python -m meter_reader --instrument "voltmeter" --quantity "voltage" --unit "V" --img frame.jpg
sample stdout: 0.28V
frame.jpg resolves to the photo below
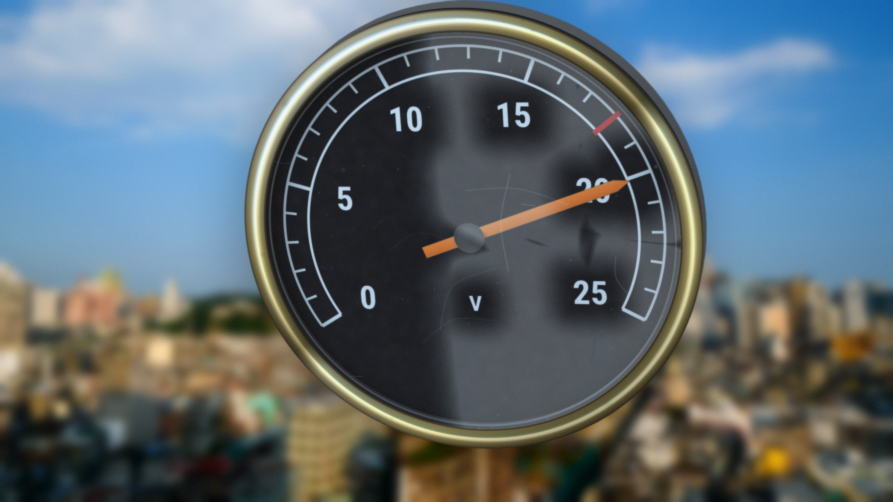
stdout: 20V
